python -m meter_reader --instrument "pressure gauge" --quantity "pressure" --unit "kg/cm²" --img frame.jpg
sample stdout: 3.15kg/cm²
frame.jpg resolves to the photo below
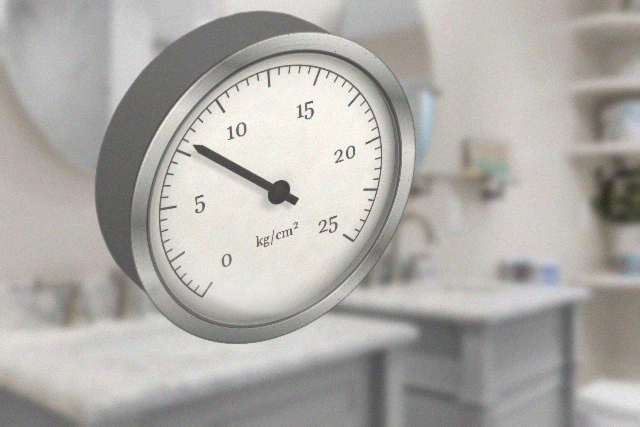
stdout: 8kg/cm²
